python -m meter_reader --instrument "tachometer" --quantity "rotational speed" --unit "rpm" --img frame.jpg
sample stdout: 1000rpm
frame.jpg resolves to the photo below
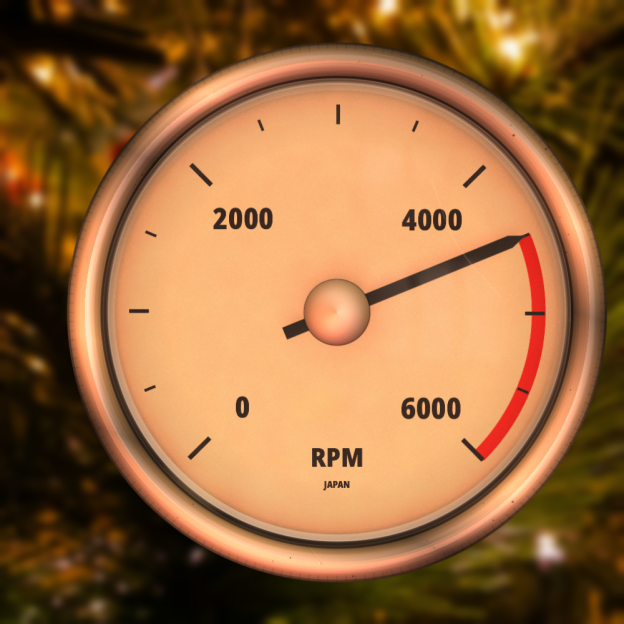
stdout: 4500rpm
